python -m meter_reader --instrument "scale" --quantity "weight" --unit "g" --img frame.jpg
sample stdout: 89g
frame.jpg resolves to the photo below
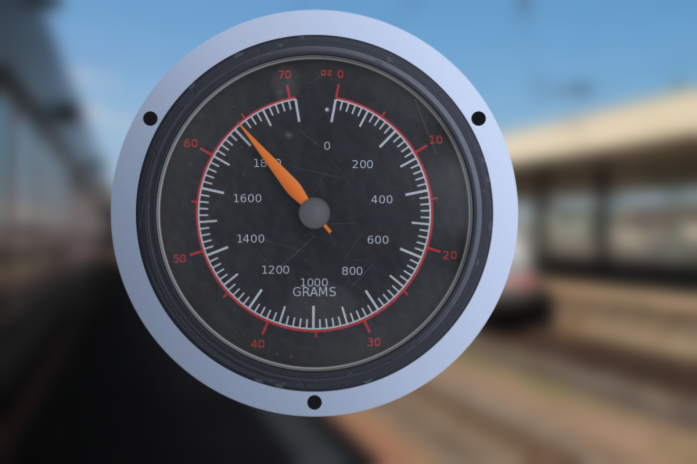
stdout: 1820g
